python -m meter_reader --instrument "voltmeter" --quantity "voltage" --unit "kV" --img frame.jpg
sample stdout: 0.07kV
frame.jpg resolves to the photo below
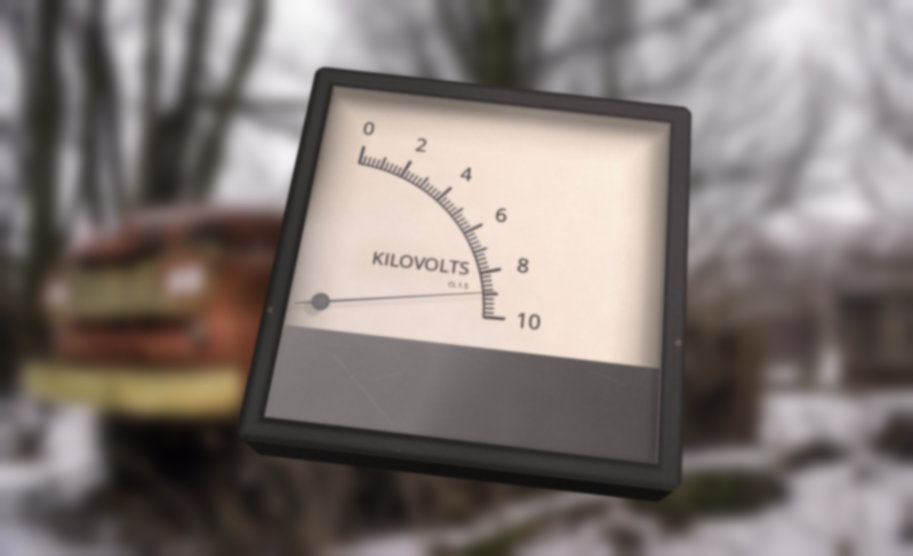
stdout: 9kV
